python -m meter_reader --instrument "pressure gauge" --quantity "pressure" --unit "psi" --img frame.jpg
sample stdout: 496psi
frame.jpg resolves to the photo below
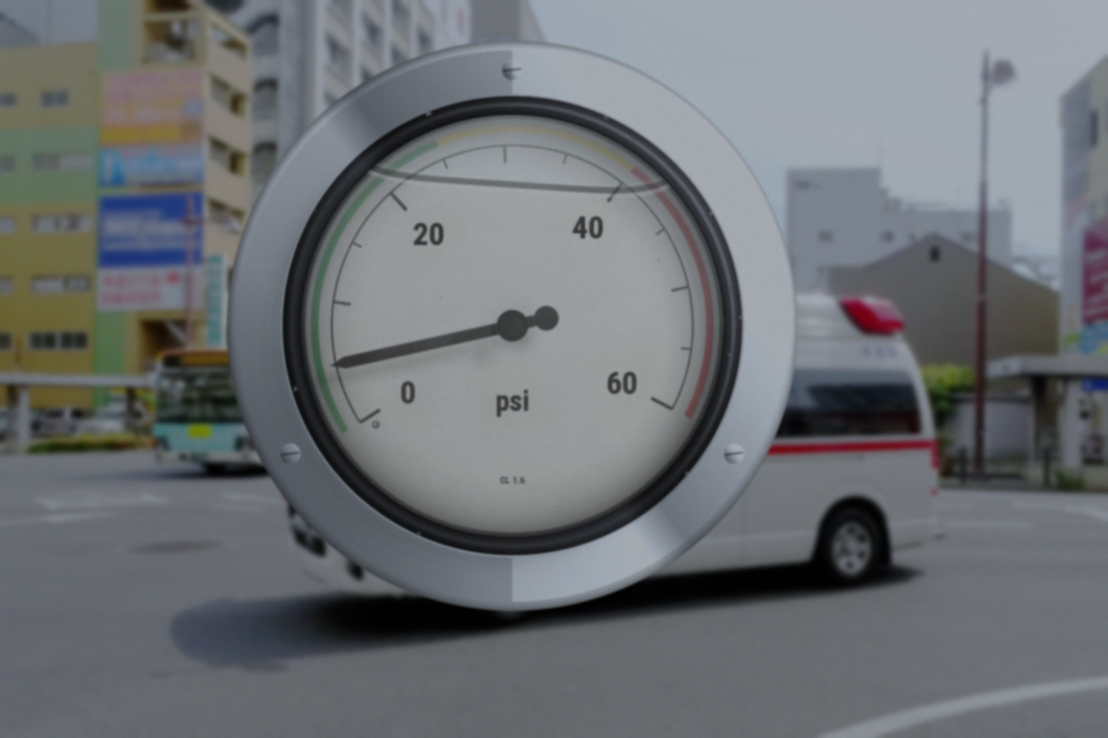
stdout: 5psi
